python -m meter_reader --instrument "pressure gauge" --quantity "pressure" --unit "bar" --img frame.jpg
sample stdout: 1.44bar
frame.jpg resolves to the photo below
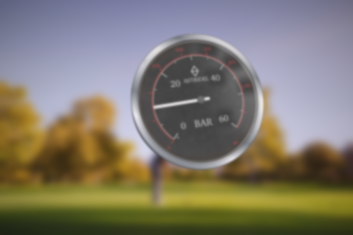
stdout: 10bar
